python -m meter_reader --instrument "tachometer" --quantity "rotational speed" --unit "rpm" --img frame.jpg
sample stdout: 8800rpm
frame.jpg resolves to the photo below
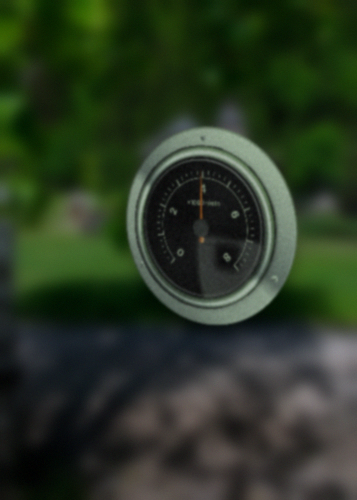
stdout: 4000rpm
